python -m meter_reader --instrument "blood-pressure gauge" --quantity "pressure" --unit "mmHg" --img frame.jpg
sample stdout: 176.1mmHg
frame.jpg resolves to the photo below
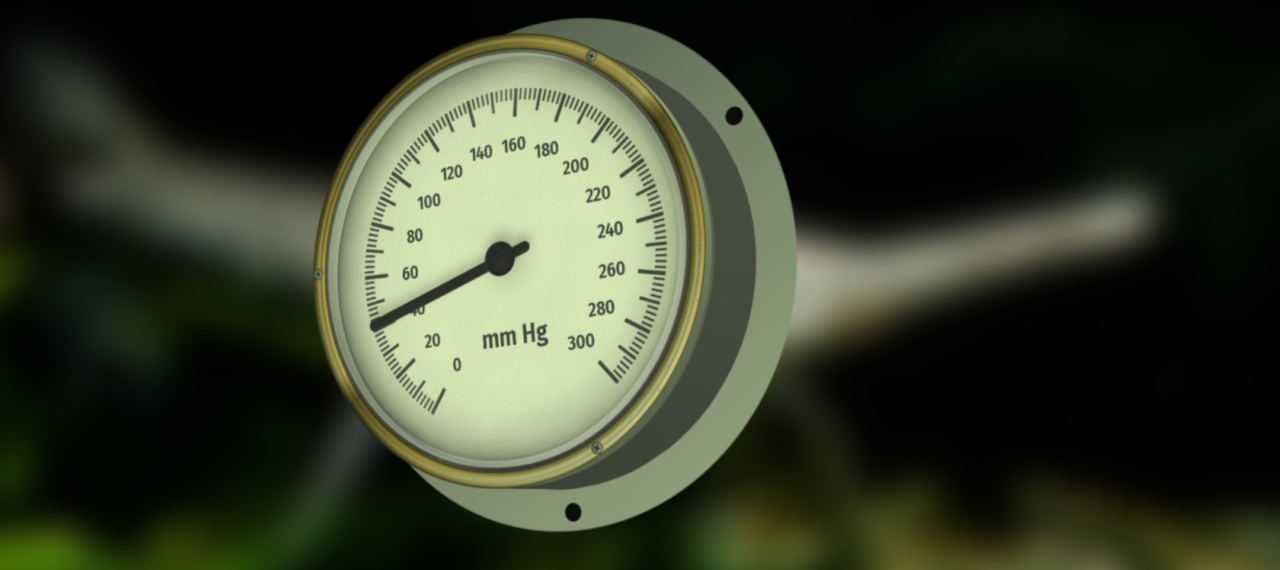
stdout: 40mmHg
